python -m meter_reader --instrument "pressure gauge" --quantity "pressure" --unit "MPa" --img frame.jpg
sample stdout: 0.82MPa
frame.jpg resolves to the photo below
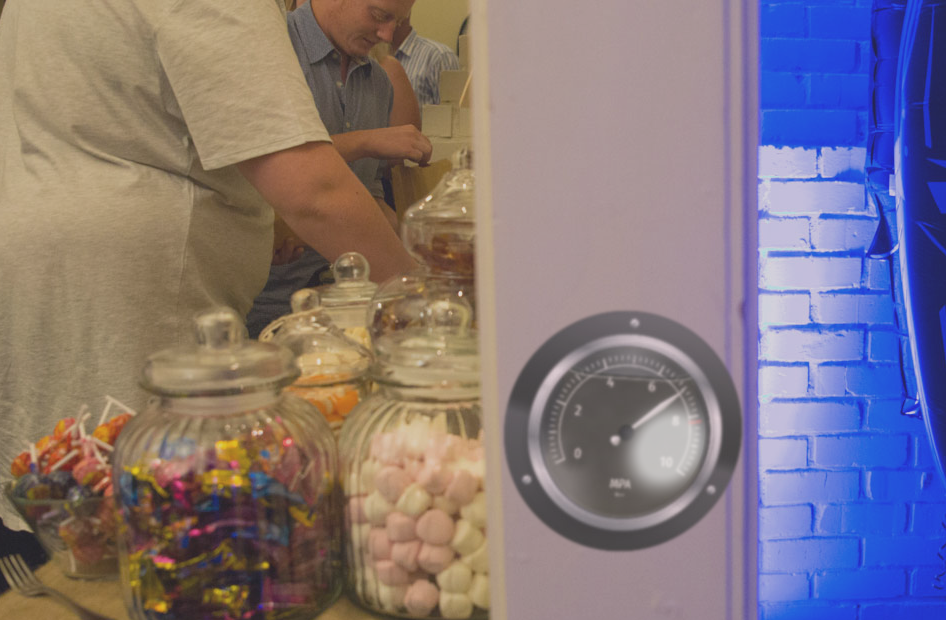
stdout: 7MPa
